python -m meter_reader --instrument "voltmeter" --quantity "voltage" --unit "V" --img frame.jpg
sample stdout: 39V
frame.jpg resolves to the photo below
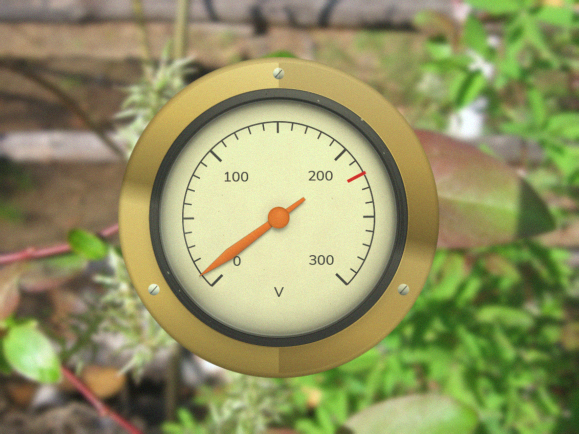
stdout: 10V
